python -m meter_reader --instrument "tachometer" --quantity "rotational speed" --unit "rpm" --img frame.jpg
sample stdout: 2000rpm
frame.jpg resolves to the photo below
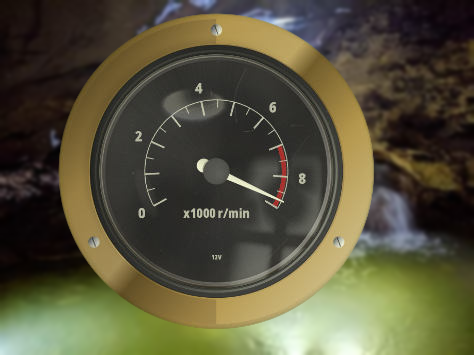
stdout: 8750rpm
